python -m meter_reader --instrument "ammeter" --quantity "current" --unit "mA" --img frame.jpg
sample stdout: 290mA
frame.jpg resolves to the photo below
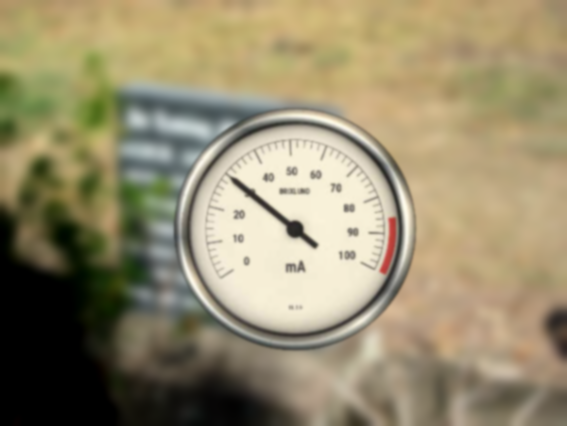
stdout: 30mA
